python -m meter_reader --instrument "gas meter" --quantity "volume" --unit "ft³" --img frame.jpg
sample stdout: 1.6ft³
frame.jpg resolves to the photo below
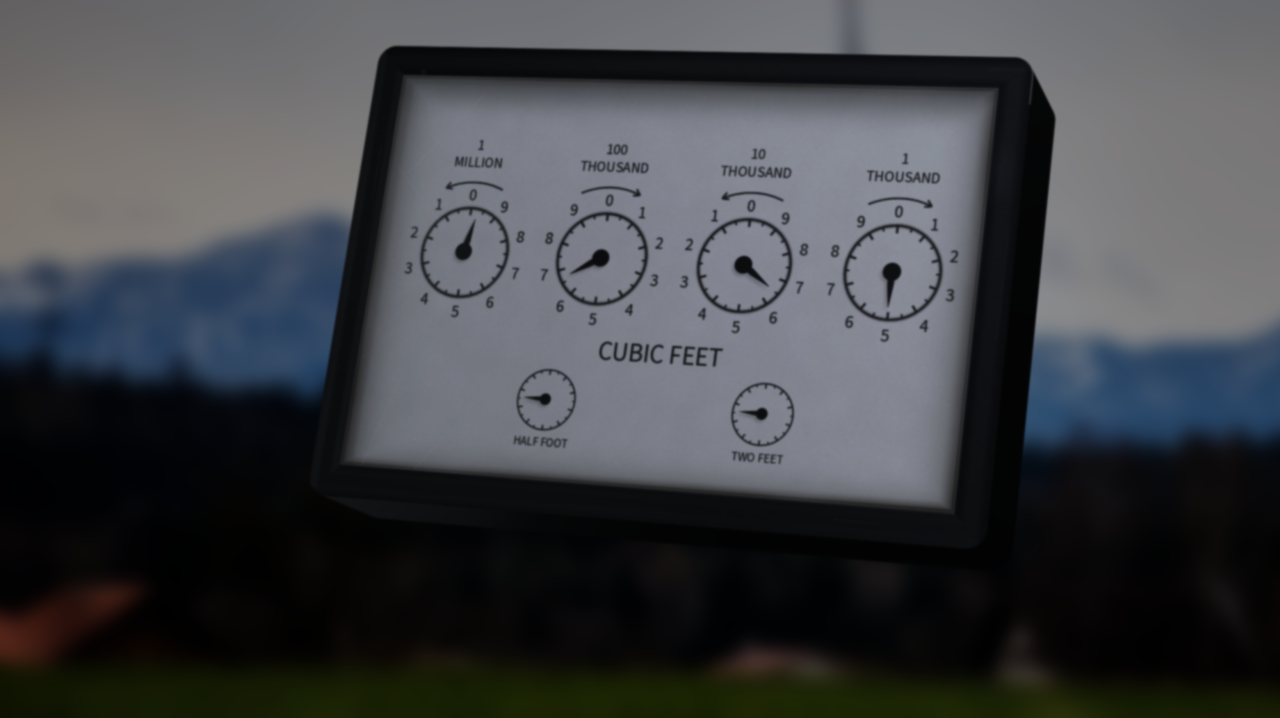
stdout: 966500ft³
